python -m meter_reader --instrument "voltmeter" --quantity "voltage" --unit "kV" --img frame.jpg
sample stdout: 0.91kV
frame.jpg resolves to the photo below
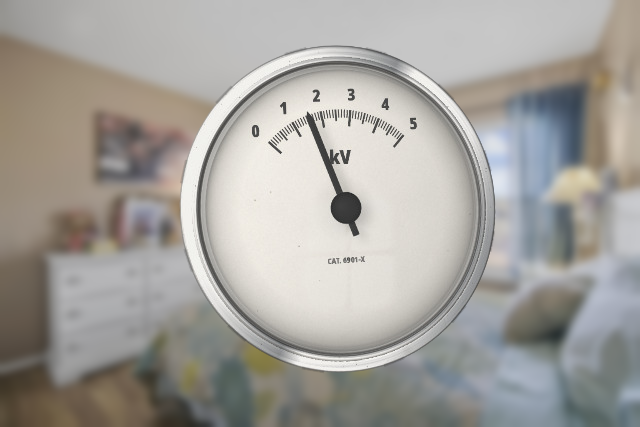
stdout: 1.5kV
